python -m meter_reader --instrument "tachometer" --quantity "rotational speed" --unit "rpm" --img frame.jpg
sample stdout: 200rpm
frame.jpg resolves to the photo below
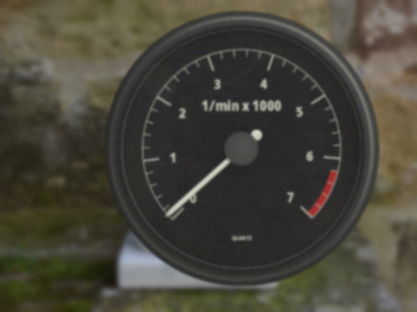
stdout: 100rpm
